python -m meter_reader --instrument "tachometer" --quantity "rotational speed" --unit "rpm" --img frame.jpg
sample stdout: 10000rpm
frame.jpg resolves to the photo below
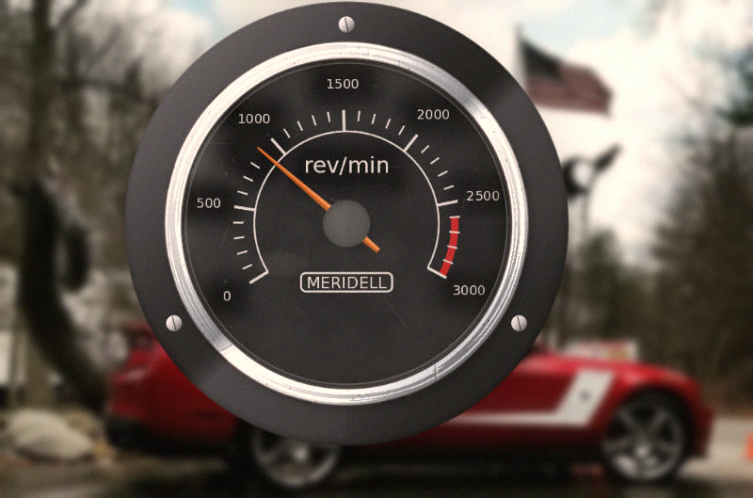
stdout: 900rpm
